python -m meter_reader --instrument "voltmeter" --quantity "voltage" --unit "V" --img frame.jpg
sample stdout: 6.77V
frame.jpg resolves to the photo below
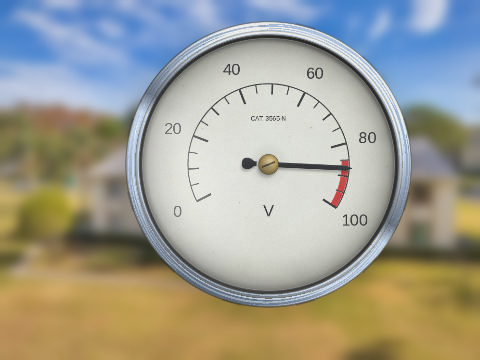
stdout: 87.5V
